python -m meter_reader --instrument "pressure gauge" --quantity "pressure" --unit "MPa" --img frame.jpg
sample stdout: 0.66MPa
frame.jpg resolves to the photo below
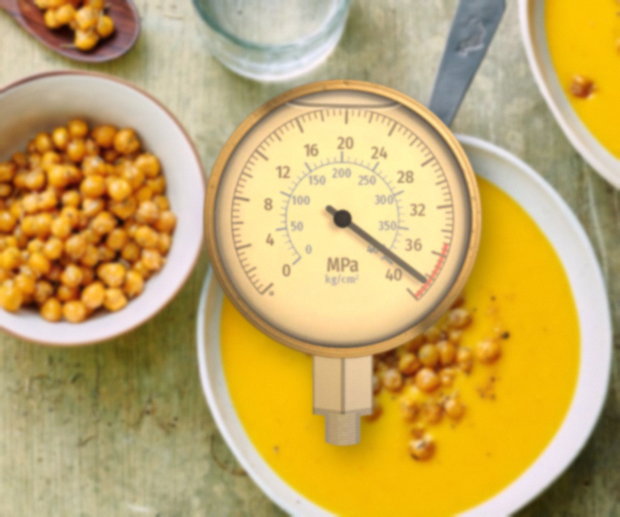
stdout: 38.5MPa
